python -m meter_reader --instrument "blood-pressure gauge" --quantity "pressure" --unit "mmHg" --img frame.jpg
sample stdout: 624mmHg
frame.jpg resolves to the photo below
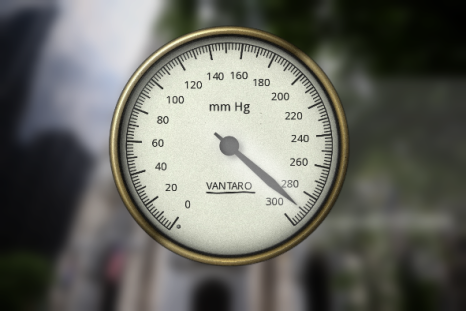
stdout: 290mmHg
